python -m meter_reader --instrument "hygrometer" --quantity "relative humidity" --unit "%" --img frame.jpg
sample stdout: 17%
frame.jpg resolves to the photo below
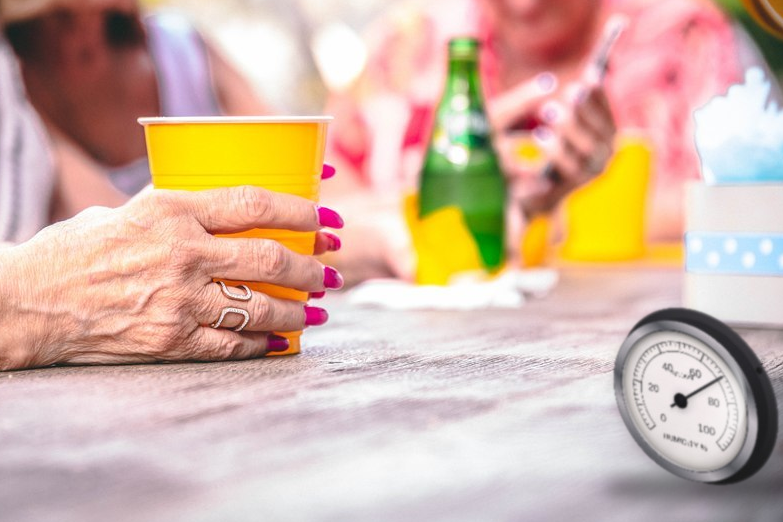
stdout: 70%
